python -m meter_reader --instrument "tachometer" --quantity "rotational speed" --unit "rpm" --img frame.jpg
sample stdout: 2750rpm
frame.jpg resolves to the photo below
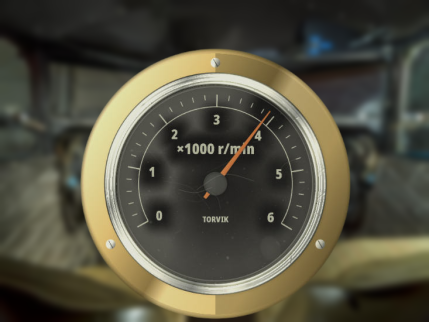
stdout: 3900rpm
